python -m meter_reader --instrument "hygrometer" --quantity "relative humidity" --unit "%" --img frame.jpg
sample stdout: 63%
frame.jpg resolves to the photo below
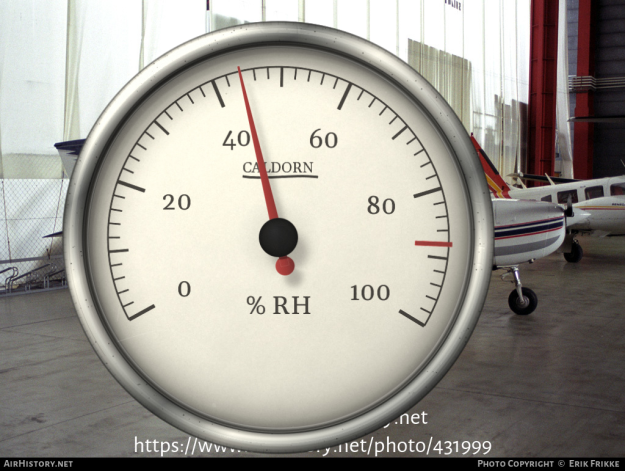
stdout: 44%
